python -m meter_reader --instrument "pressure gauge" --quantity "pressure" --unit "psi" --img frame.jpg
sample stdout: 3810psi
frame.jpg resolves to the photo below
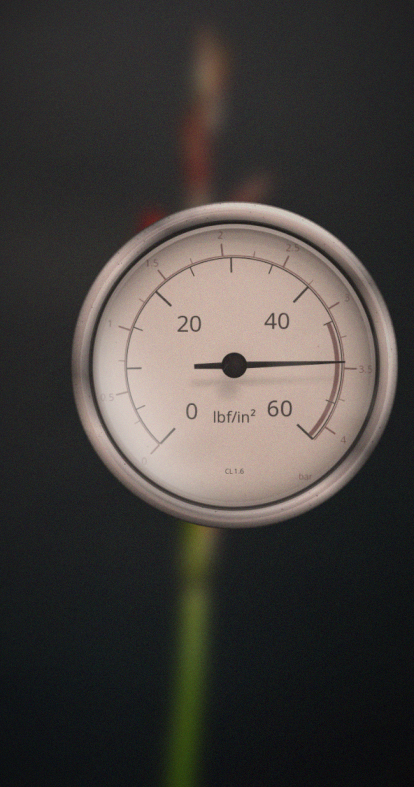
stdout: 50psi
